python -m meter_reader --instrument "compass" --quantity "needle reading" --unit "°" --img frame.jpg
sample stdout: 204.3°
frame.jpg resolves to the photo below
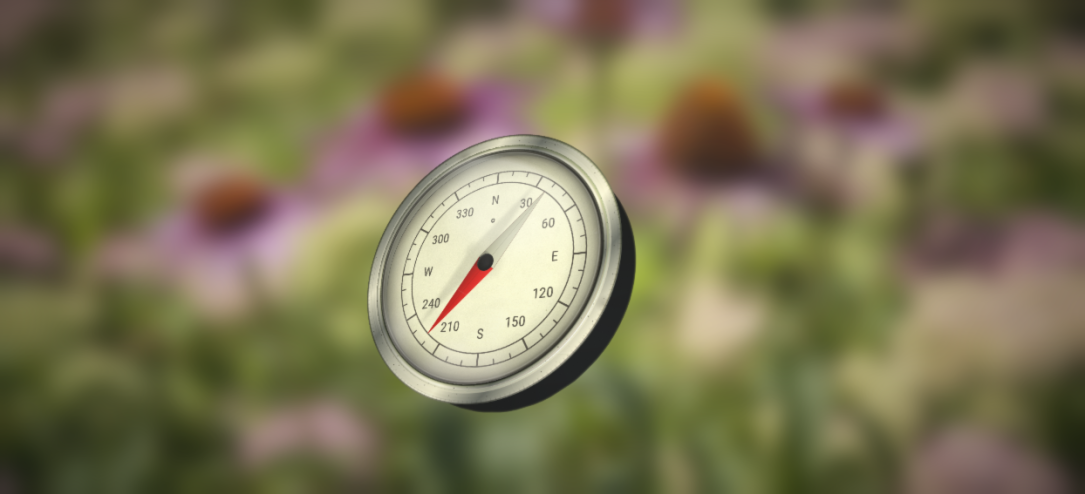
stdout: 220°
